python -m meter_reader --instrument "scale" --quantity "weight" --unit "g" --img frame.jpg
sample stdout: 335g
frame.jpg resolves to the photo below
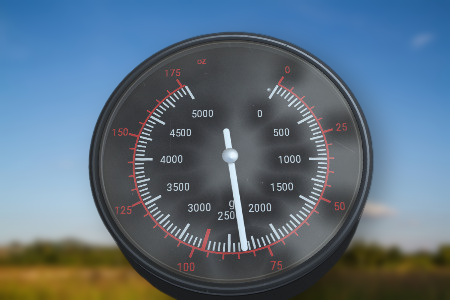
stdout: 2350g
